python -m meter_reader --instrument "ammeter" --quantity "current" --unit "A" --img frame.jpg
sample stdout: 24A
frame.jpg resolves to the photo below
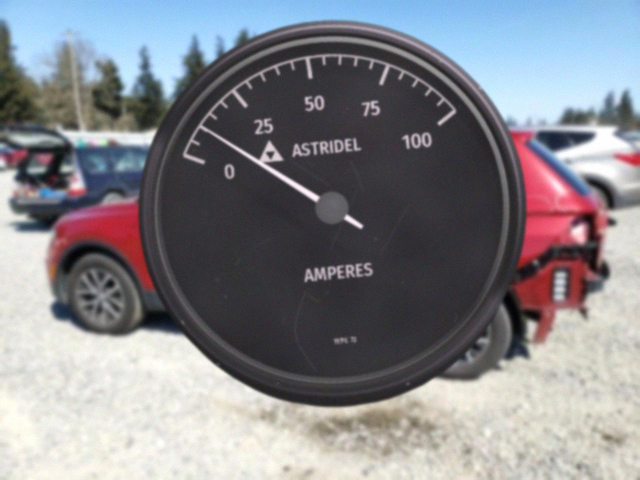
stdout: 10A
